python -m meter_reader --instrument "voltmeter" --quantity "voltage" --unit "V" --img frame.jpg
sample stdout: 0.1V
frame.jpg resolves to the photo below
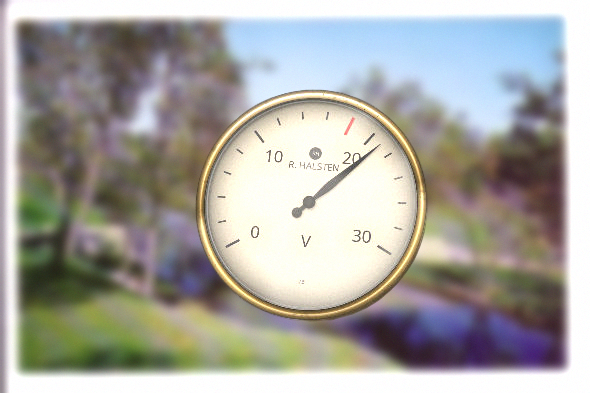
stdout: 21V
